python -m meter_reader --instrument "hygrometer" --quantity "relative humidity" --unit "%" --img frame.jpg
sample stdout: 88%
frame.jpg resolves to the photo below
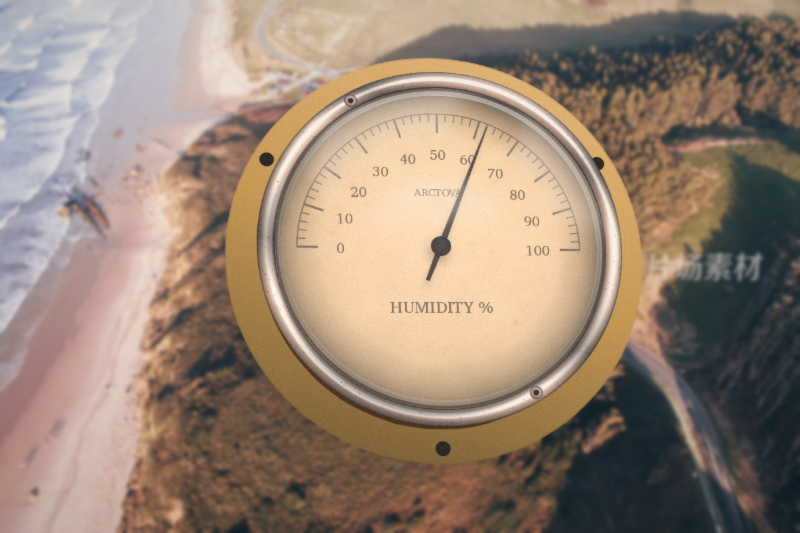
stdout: 62%
